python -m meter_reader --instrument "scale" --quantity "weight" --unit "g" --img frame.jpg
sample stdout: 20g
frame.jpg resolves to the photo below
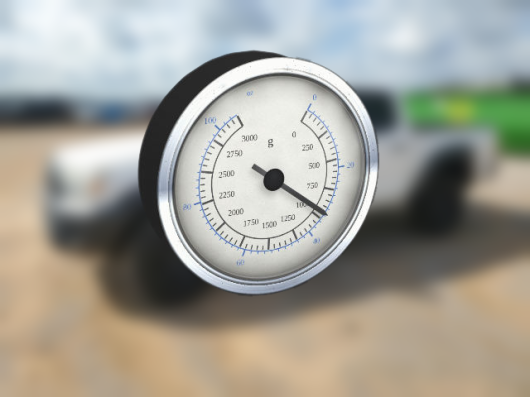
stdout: 950g
